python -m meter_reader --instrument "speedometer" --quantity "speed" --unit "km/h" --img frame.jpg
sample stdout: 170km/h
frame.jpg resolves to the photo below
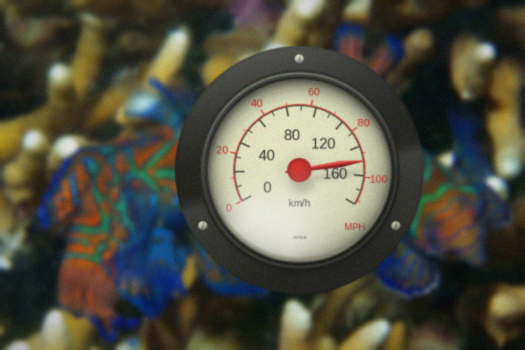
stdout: 150km/h
